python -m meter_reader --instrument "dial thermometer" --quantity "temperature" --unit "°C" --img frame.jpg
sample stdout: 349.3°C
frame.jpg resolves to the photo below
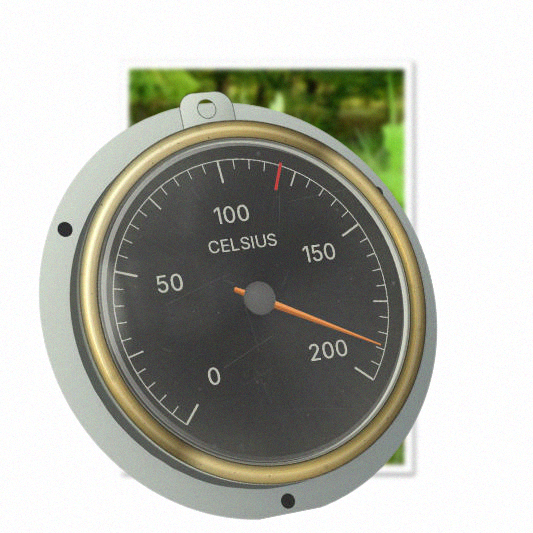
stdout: 190°C
